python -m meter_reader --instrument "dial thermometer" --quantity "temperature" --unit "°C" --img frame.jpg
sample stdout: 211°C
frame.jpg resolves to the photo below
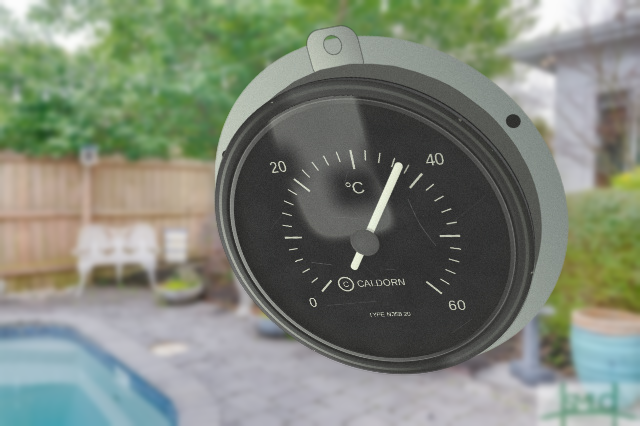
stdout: 37°C
